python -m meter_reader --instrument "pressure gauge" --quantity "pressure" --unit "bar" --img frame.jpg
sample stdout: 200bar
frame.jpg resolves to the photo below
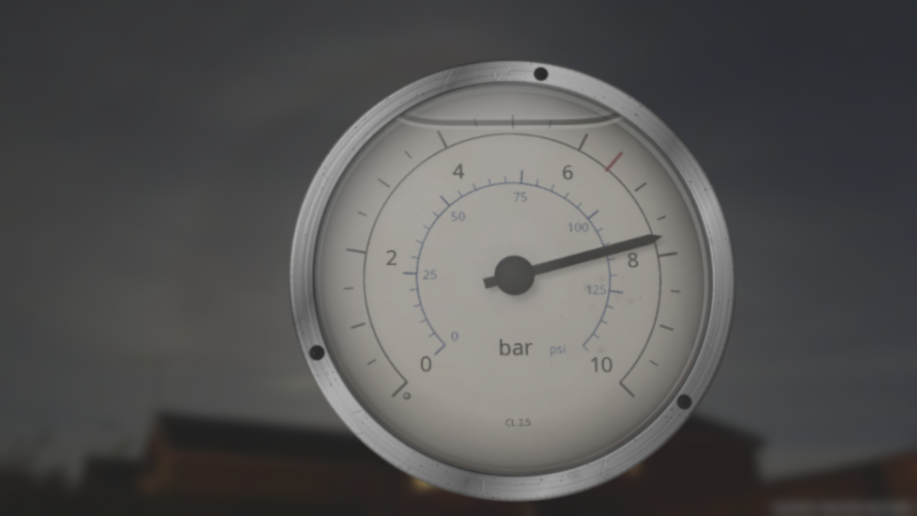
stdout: 7.75bar
